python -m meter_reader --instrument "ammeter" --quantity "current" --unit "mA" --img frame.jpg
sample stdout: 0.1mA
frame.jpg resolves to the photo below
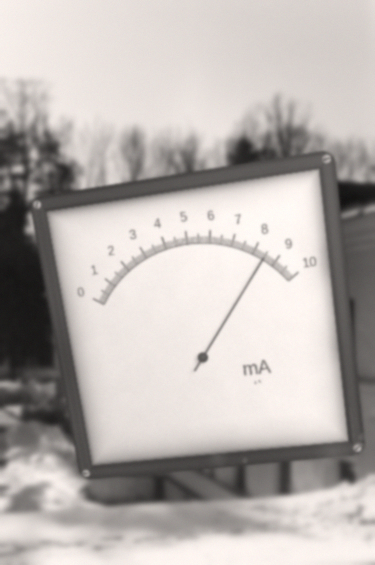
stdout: 8.5mA
